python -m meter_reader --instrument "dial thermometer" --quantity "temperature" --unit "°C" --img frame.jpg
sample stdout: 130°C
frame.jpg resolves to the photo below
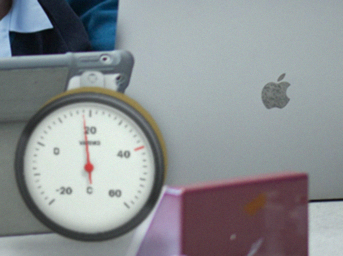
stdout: 18°C
